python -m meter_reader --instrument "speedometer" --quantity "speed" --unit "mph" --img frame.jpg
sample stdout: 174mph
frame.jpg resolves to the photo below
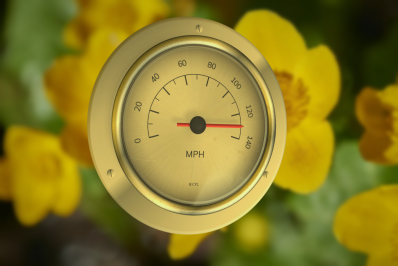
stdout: 130mph
